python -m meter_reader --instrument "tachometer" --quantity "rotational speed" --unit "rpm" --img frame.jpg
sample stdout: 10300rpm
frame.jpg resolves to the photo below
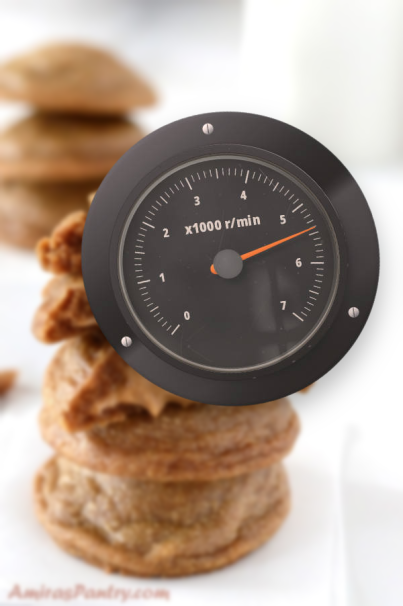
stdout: 5400rpm
